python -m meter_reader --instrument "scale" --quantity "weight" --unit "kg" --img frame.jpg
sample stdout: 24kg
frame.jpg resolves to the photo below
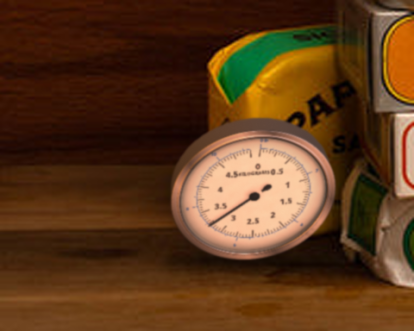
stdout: 3.25kg
